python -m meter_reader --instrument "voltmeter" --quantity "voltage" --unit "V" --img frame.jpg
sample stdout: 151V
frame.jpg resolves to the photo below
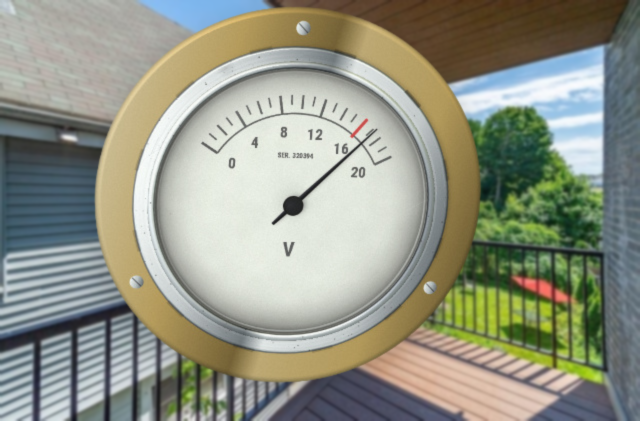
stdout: 17V
